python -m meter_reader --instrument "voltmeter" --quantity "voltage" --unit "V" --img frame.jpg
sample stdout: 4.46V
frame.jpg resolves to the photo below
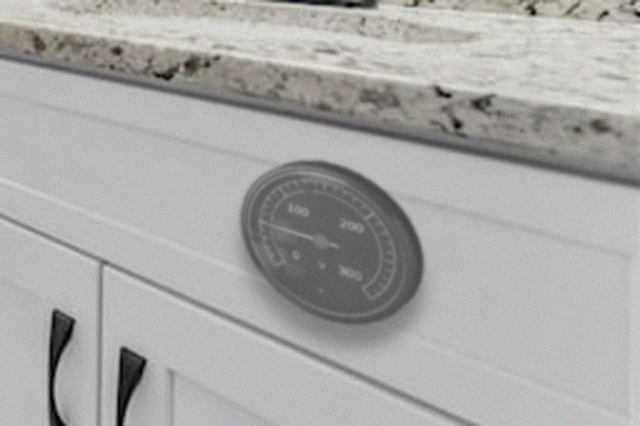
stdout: 50V
